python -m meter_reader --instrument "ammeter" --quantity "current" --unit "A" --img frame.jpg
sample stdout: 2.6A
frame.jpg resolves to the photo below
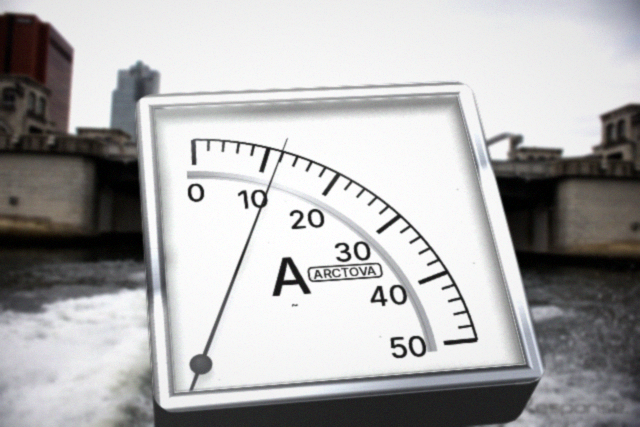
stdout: 12A
